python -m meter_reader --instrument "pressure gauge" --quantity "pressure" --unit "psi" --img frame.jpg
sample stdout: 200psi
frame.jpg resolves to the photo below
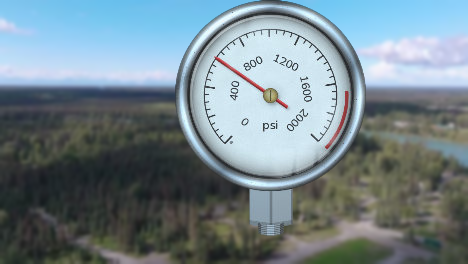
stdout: 600psi
